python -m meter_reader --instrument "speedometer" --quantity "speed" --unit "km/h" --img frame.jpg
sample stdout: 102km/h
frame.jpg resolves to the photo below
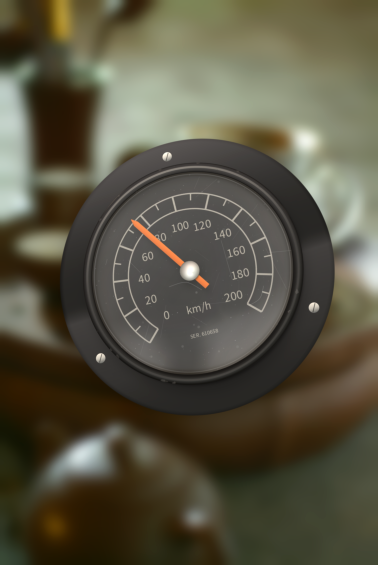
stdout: 75km/h
